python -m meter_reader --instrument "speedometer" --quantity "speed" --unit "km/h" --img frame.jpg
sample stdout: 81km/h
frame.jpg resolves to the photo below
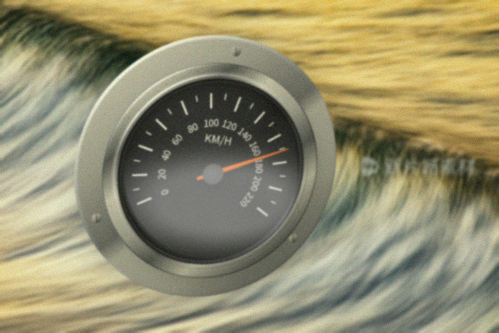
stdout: 170km/h
